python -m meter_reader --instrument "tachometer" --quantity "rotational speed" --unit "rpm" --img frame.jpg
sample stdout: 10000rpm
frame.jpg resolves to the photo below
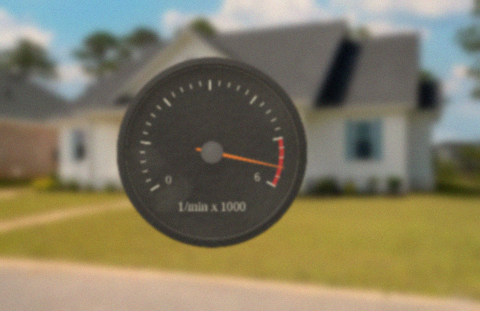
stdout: 5600rpm
